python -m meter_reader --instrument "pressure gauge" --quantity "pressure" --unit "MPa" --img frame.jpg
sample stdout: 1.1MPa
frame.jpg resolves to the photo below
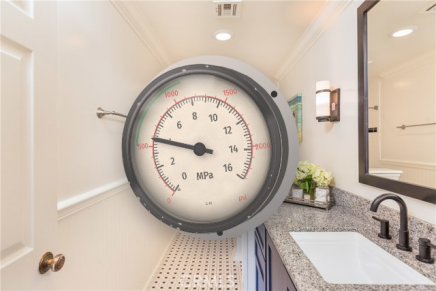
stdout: 4MPa
